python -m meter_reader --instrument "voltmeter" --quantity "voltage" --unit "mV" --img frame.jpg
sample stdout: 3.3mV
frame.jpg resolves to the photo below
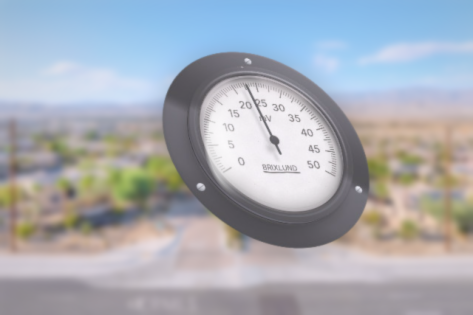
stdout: 22.5mV
